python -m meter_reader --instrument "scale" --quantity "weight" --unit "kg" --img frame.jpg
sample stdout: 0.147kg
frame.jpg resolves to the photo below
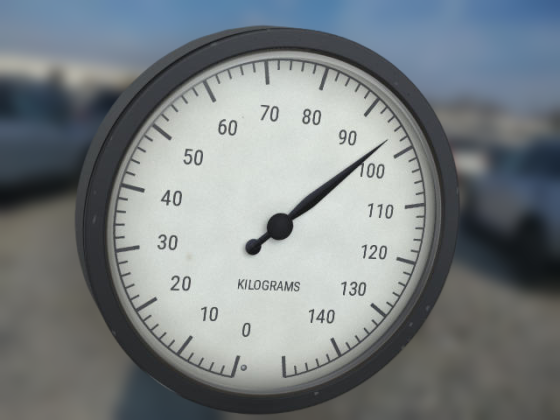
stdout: 96kg
